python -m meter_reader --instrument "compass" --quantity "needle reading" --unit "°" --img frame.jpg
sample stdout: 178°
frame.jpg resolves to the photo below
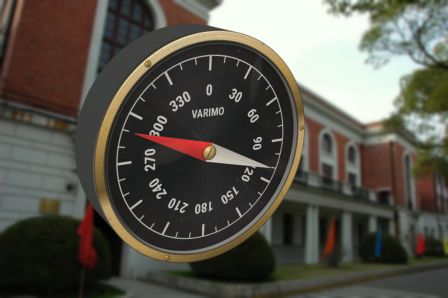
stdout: 290°
